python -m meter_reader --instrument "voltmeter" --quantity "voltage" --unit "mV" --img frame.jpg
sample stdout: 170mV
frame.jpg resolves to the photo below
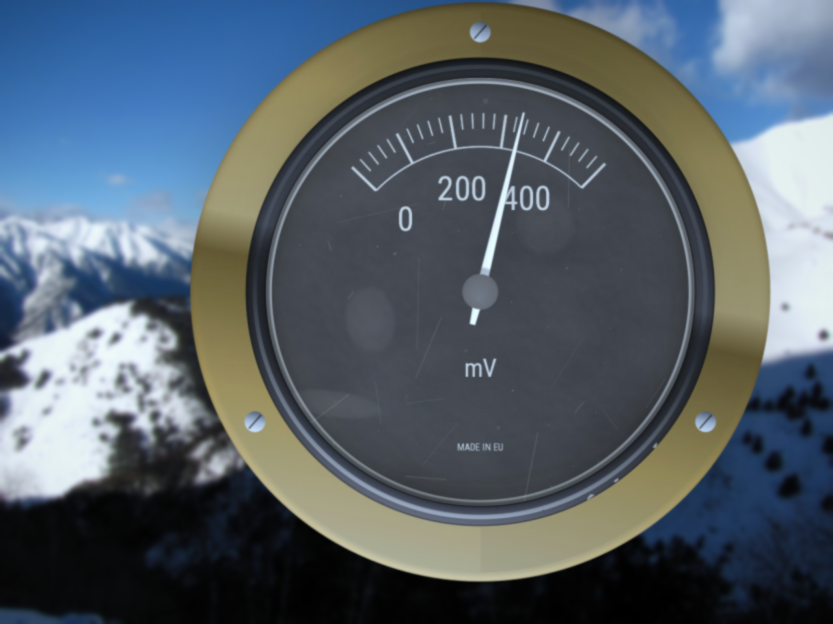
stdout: 330mV
